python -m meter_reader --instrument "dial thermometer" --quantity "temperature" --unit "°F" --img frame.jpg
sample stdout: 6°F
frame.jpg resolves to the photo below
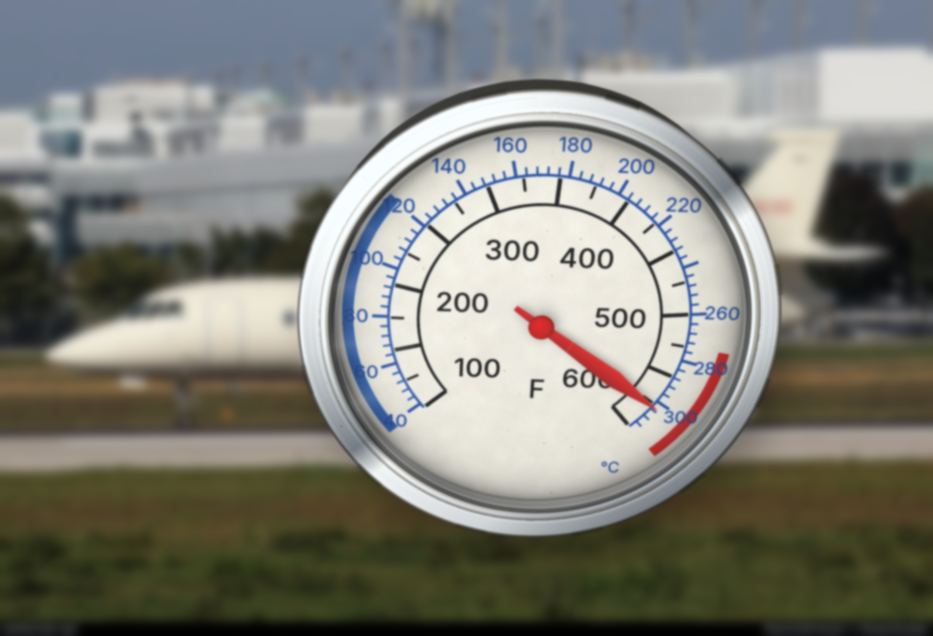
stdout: 575°F
